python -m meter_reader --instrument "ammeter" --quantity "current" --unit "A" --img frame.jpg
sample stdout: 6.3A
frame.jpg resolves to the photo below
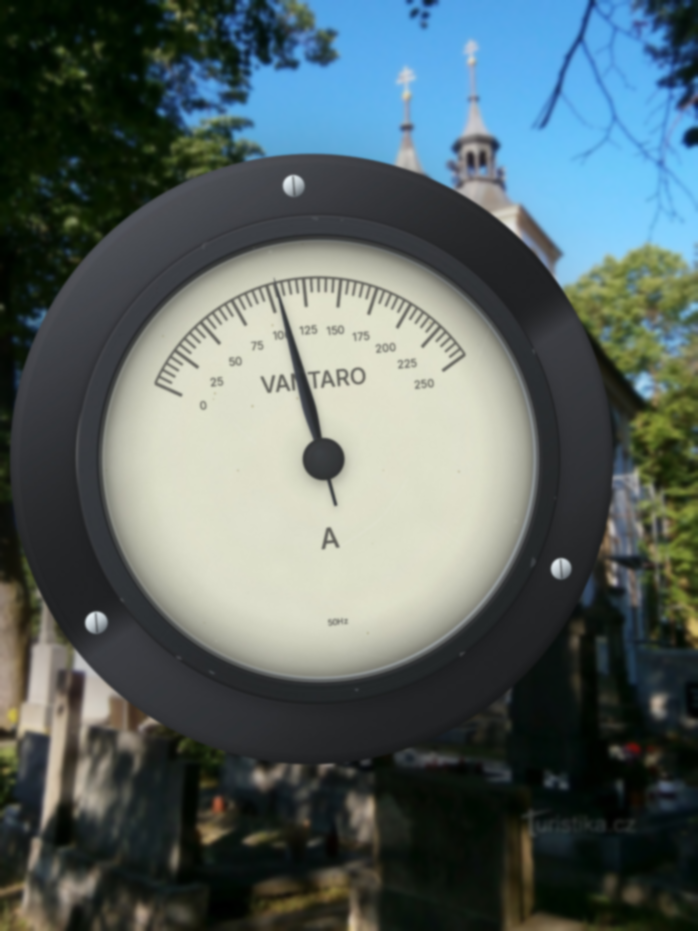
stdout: 105A
